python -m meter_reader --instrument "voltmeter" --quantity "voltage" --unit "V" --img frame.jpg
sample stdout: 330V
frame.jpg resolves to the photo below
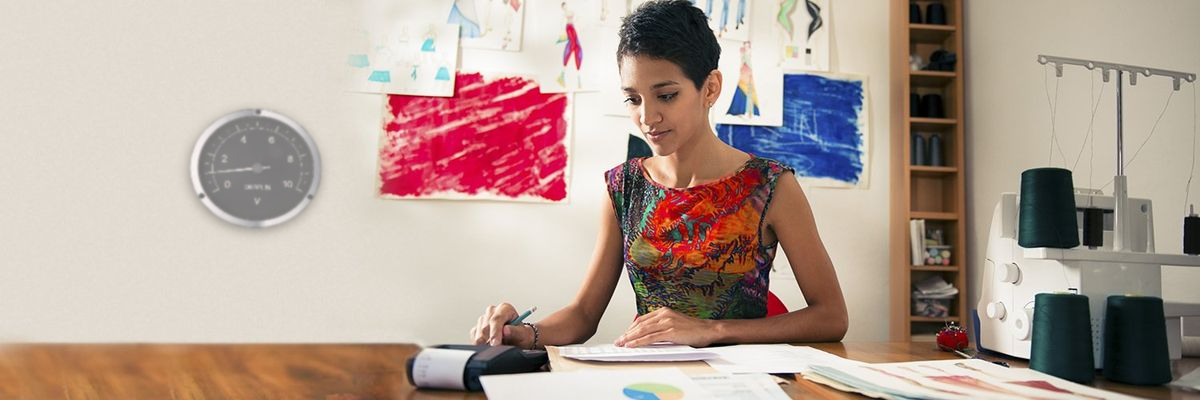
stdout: 1V
